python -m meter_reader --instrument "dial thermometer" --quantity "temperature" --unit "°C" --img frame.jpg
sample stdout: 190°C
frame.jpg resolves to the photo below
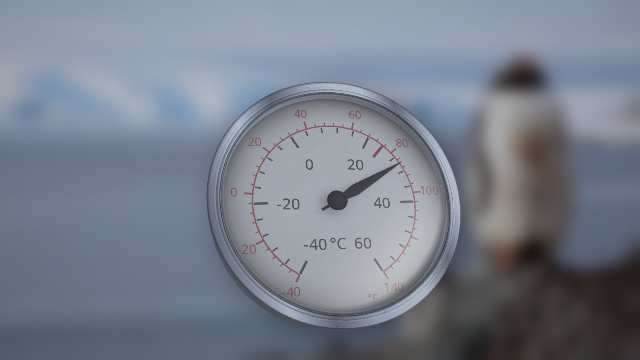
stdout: 30°C
